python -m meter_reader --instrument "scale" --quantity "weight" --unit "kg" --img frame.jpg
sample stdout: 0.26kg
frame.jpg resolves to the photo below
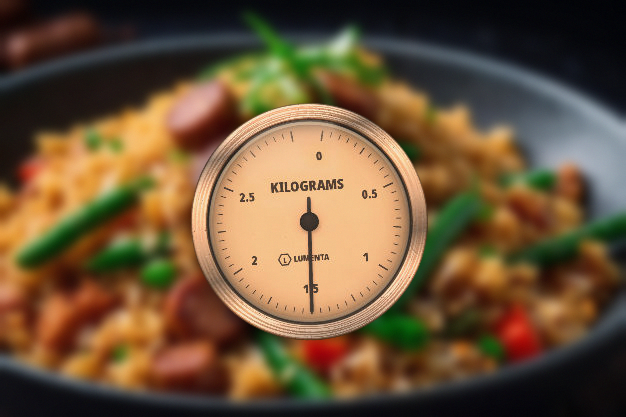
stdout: 1.5kg
